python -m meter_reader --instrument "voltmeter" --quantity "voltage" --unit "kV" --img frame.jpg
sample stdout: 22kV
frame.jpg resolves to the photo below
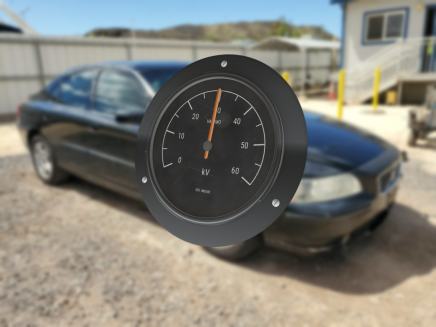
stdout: 30kV
